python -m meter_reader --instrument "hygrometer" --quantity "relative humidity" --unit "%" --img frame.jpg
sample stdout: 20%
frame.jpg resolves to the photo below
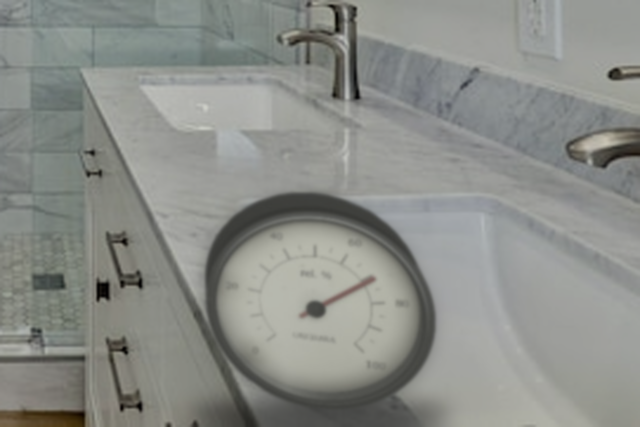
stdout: 70%
